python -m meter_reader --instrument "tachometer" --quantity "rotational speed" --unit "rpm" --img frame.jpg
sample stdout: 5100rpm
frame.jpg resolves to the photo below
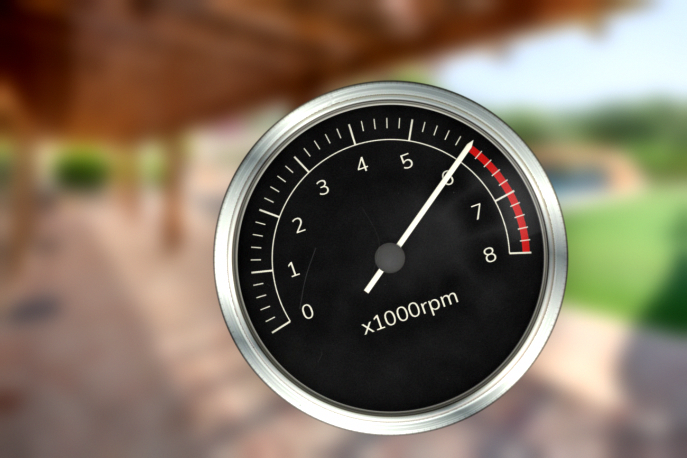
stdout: 6000rpm
